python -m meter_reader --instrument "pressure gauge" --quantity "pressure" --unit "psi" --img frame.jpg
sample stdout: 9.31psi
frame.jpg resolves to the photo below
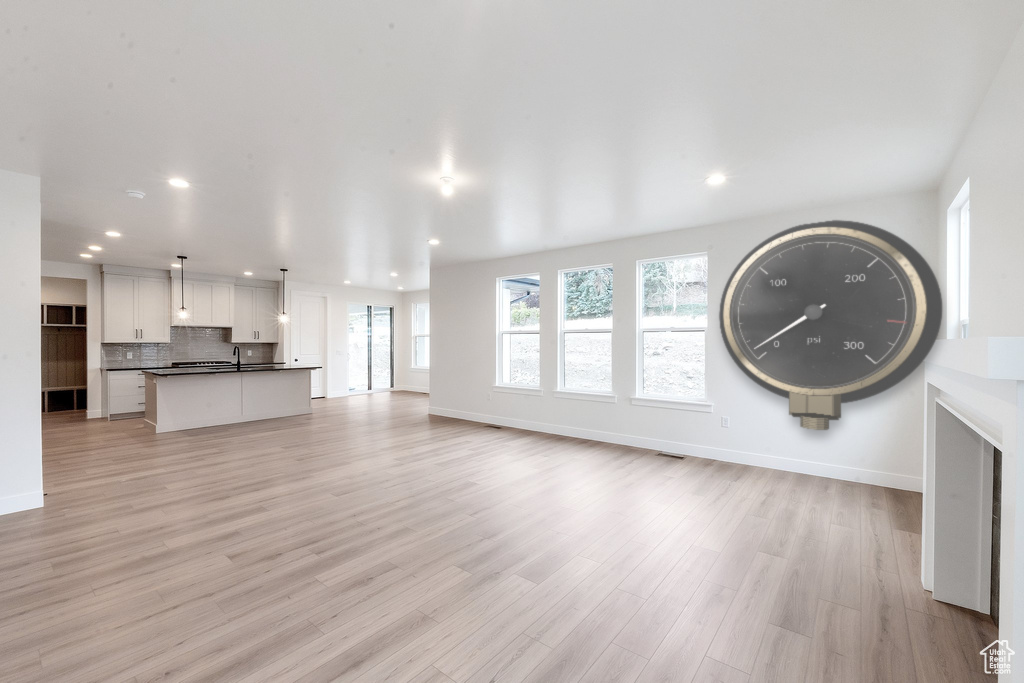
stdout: 10psi
